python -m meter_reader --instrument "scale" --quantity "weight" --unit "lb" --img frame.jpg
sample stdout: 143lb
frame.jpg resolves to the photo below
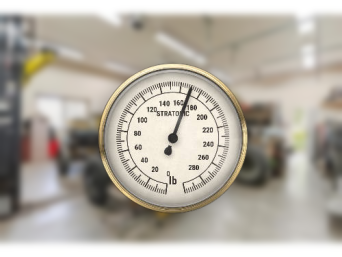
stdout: 170lb
